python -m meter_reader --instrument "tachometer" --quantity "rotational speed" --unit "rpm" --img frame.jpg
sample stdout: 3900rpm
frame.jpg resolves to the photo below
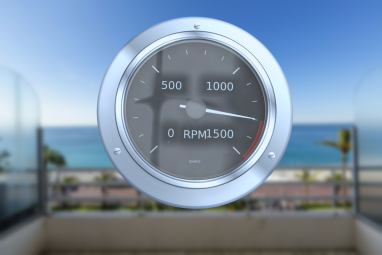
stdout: 1300rpm
